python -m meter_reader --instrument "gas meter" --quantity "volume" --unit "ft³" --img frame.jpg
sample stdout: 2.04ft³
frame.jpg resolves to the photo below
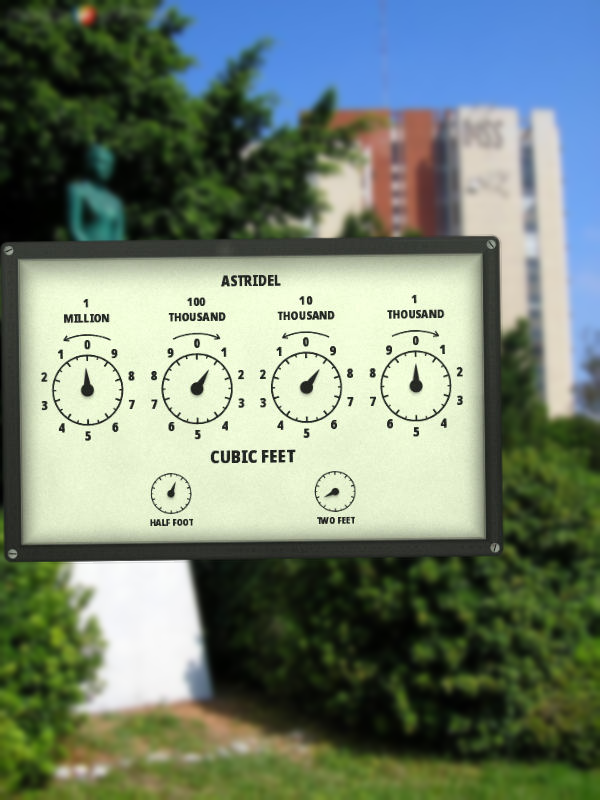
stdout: 9000ft³
